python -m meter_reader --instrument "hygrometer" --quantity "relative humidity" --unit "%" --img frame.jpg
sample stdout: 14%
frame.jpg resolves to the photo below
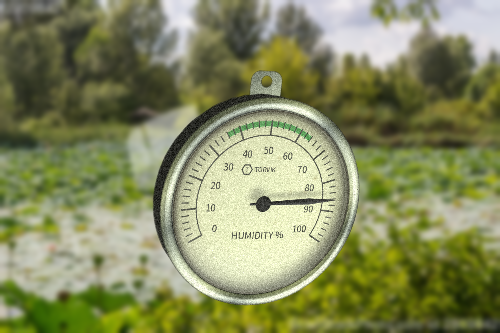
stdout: 86%
